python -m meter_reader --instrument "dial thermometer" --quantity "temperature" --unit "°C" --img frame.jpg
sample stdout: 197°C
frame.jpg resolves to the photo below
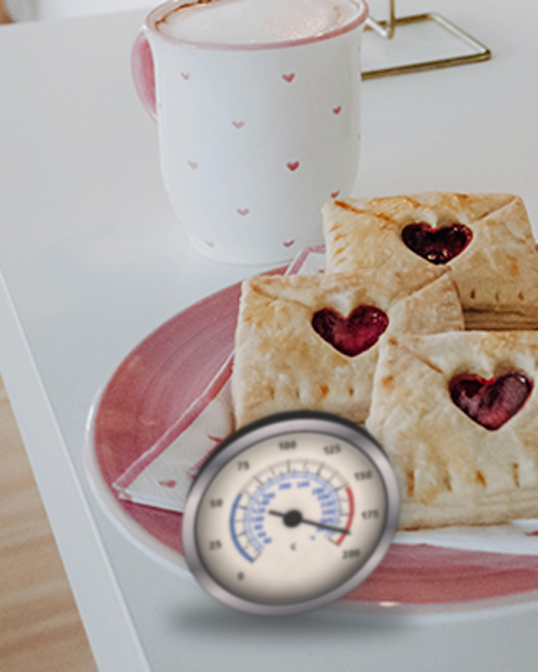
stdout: 187.5°C
